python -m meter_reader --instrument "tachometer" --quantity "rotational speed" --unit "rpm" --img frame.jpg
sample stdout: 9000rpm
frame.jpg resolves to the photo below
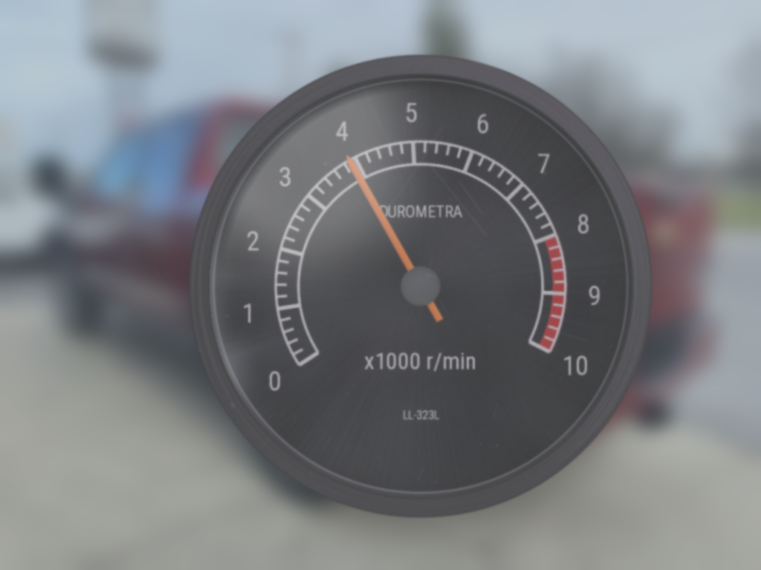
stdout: 3900rpm
